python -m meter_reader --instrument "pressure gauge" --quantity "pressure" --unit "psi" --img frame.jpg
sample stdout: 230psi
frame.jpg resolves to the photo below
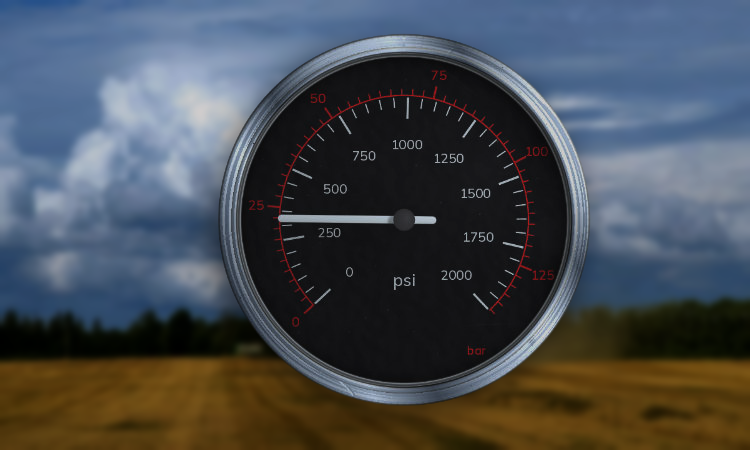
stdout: 325psi
